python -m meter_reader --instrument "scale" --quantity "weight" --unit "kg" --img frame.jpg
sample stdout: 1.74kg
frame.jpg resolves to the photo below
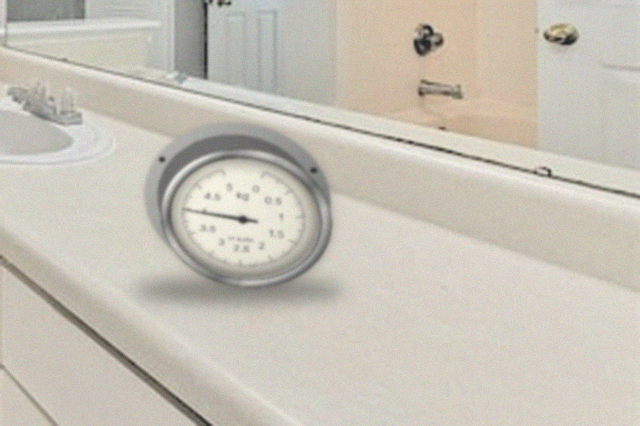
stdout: 4kg
